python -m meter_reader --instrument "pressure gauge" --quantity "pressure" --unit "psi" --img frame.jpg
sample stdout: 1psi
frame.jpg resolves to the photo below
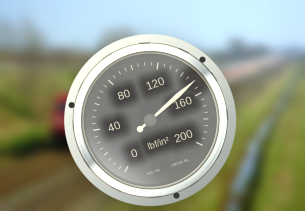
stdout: 150psi
